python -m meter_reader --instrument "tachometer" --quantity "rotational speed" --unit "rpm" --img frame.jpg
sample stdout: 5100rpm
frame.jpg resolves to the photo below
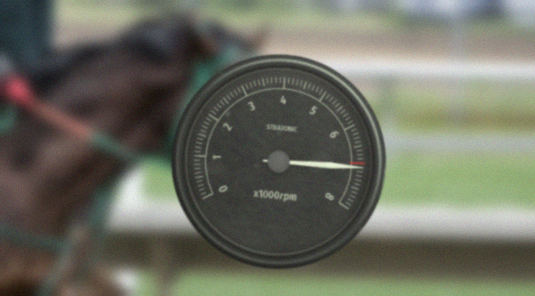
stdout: 7000rpm
